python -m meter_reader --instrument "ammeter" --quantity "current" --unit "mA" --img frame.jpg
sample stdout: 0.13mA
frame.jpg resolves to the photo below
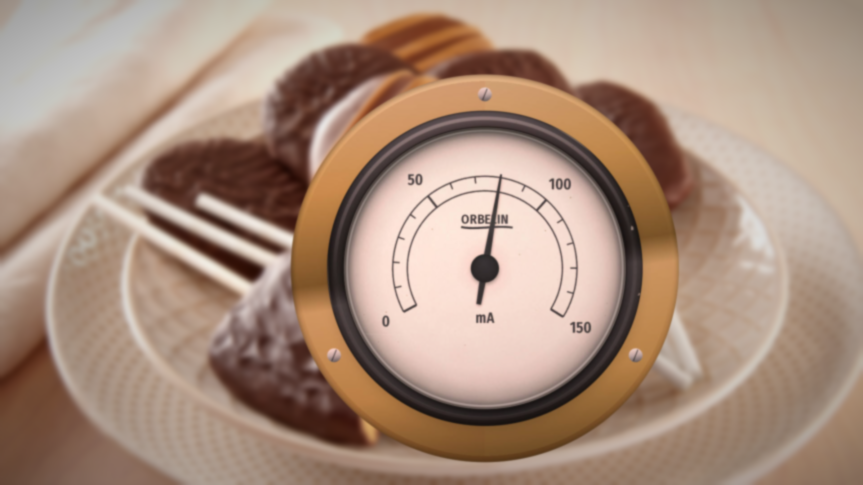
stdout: 80mA
